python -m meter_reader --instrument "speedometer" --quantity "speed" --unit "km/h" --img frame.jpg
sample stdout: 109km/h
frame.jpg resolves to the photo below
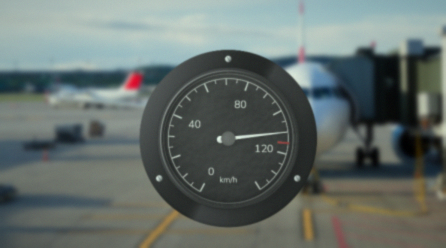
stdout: 110km/h
